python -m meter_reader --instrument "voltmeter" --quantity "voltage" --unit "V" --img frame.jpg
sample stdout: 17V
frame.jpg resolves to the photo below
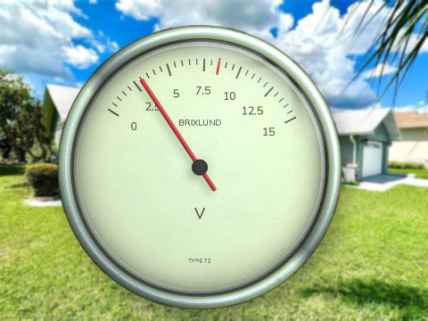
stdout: 3V
